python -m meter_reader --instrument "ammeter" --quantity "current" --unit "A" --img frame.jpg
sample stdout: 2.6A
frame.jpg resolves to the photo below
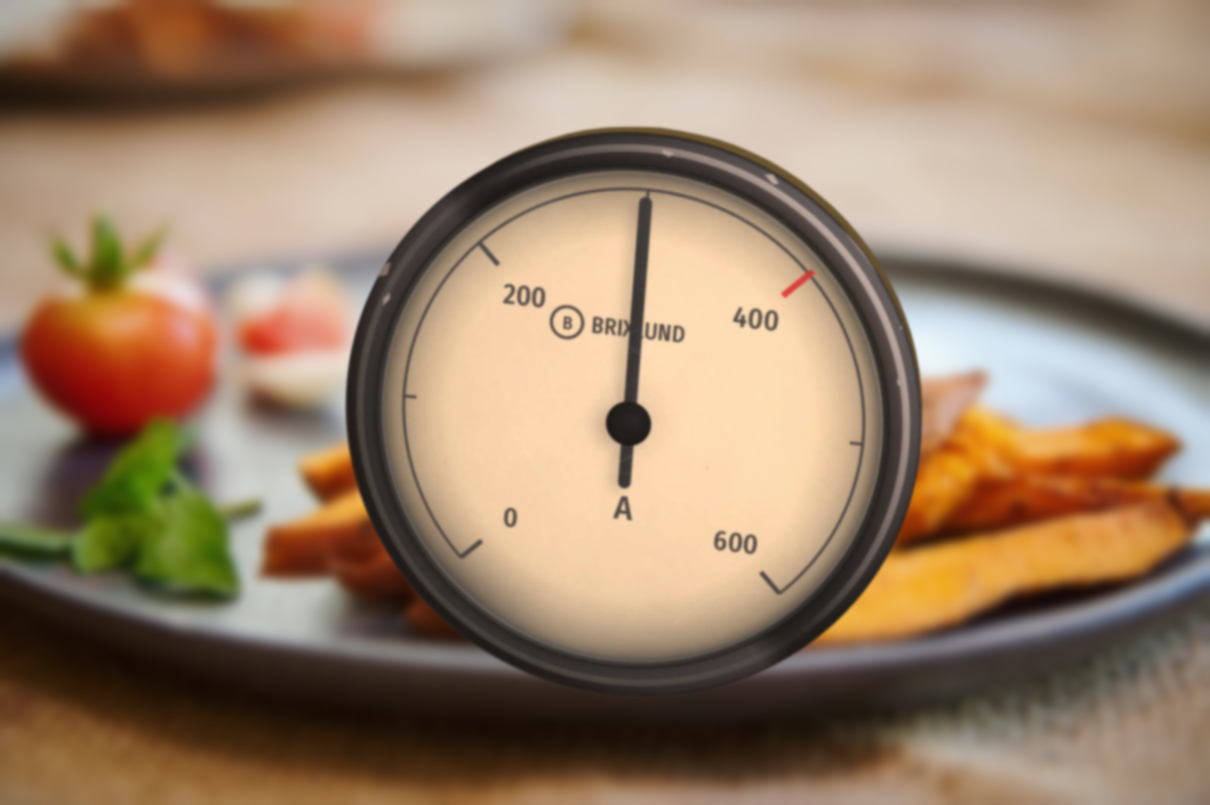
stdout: 300A
